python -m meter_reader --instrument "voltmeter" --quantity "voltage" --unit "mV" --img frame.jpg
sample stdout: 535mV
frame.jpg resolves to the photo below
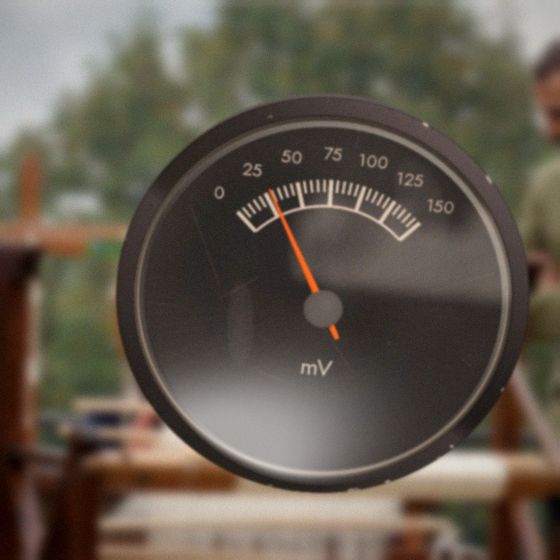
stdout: 30mV
